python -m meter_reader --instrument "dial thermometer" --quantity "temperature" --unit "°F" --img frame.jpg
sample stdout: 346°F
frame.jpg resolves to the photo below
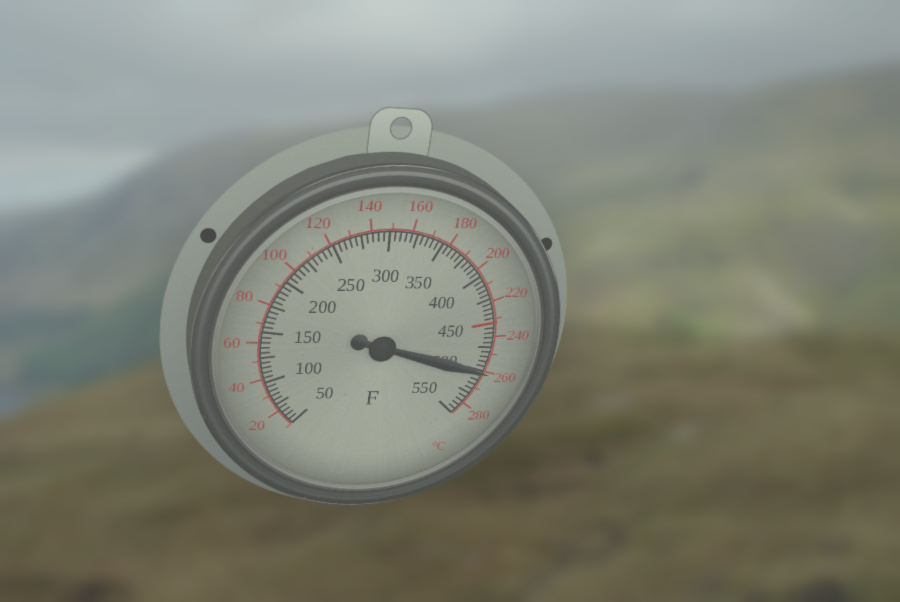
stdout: 500°F
